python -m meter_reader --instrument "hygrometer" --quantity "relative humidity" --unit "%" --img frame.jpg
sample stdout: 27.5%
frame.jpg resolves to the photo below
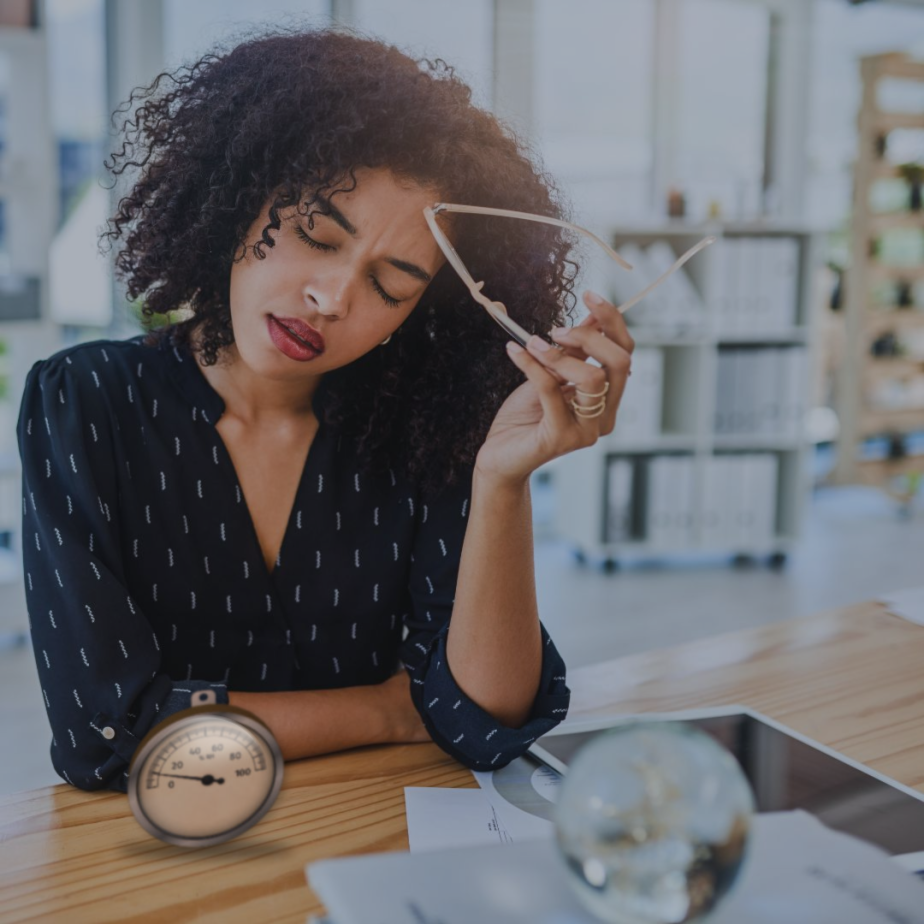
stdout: 10%
